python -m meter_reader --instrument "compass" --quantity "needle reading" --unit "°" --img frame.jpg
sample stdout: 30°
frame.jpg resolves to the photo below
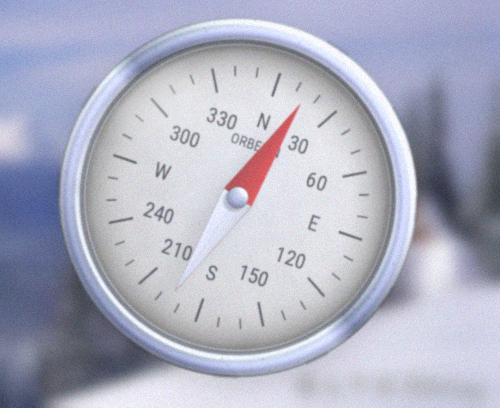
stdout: 15°
